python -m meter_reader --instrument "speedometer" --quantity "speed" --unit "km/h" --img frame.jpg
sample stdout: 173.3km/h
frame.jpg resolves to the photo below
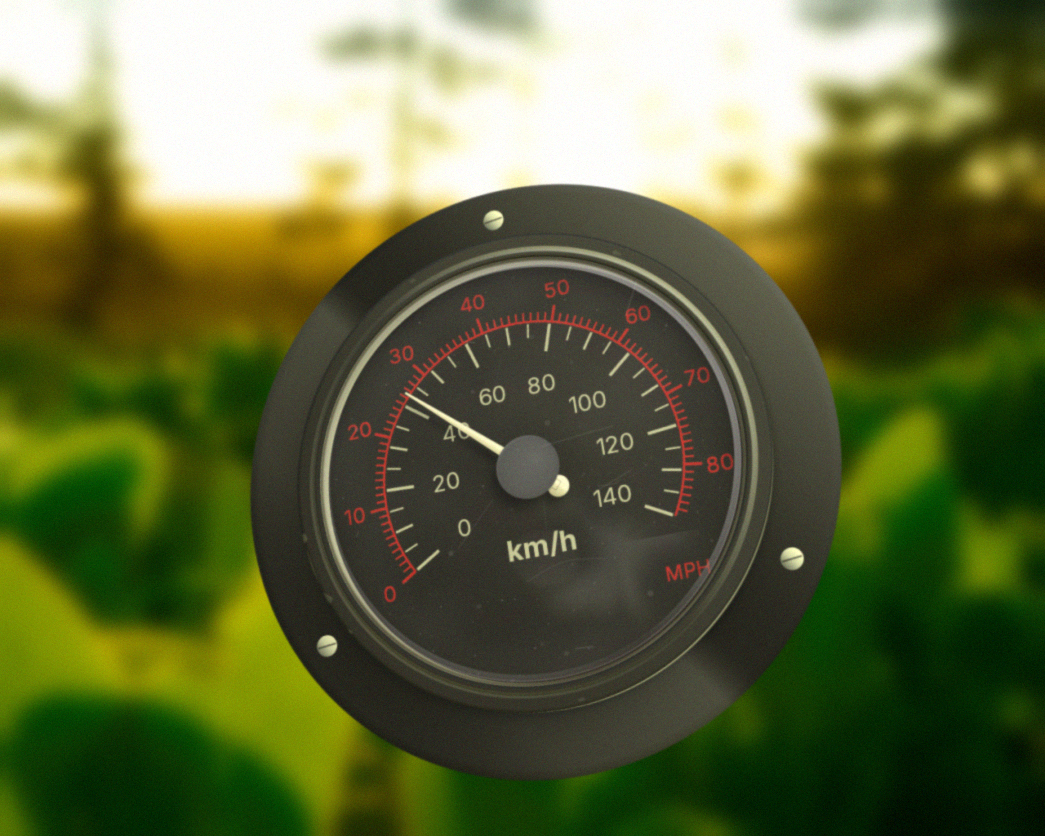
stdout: 42.5km/h
